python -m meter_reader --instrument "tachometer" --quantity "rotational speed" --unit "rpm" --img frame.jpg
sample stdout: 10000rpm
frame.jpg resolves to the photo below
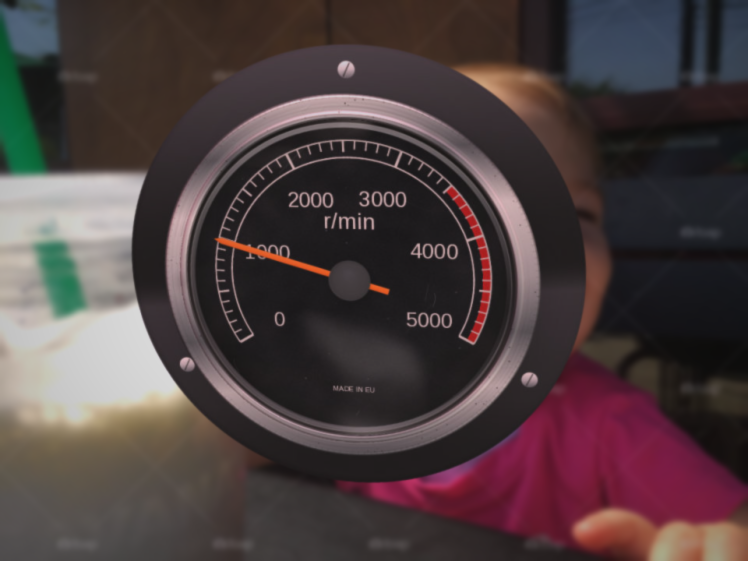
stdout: 1000rpm
